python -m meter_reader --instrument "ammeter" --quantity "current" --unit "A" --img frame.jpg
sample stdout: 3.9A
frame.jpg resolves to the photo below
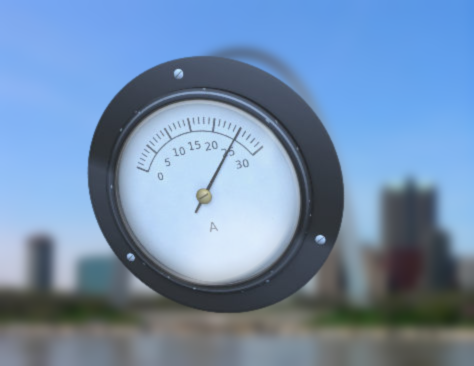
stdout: 25A
